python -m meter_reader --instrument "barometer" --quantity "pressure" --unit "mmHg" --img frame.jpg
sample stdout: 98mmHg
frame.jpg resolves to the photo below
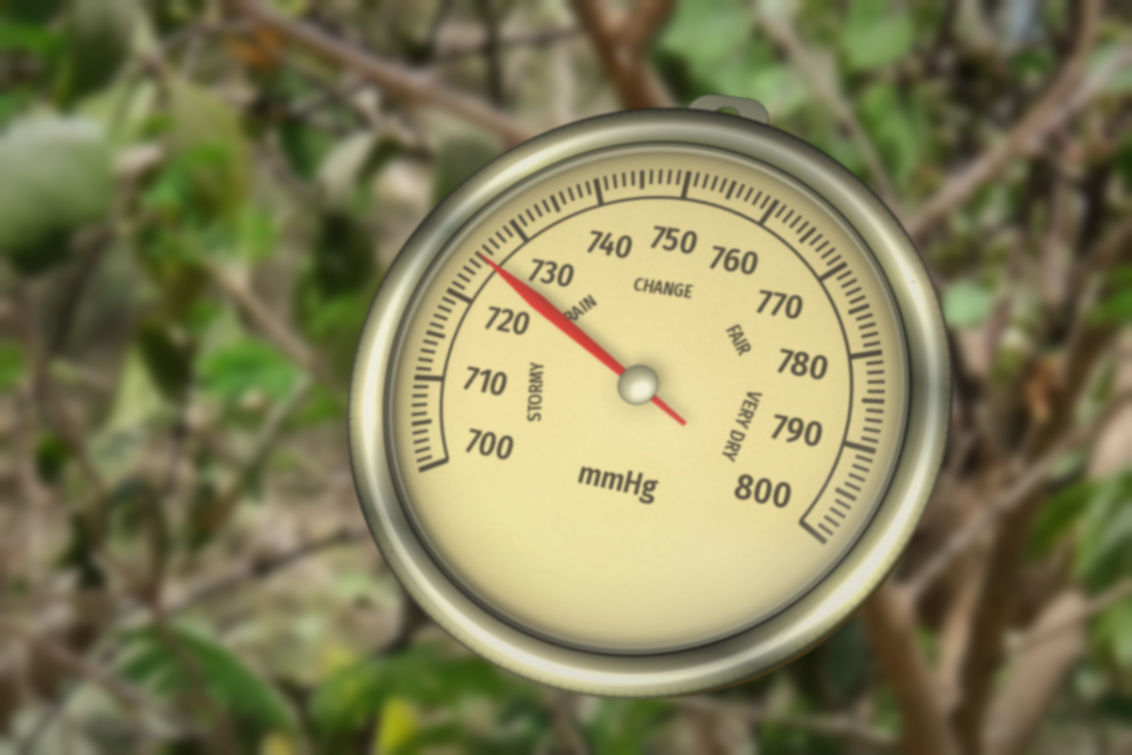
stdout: 725mmHg
